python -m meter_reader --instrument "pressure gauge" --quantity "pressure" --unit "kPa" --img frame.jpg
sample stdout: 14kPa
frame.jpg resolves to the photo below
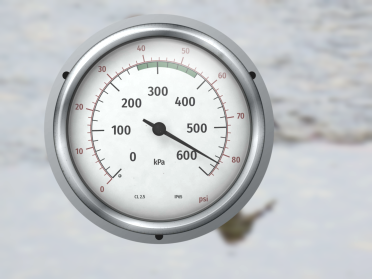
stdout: 570kPa
